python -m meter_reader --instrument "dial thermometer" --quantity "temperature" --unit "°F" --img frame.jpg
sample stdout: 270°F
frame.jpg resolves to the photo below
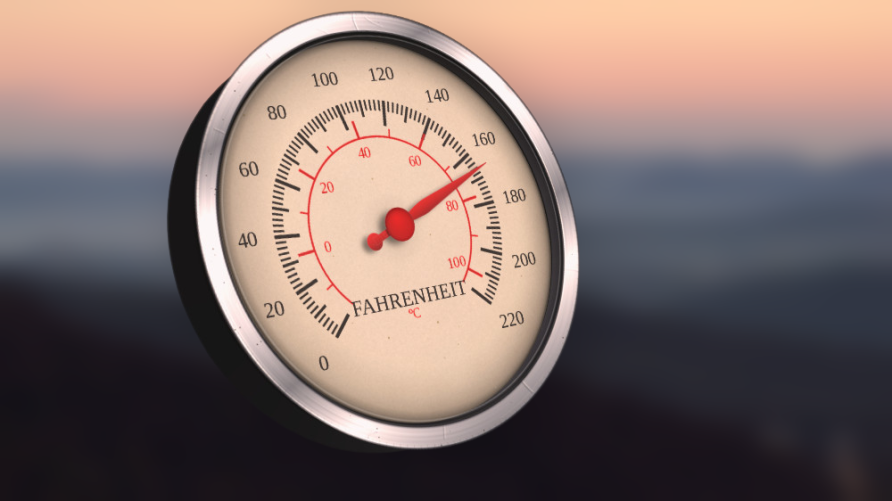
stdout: 166°F
